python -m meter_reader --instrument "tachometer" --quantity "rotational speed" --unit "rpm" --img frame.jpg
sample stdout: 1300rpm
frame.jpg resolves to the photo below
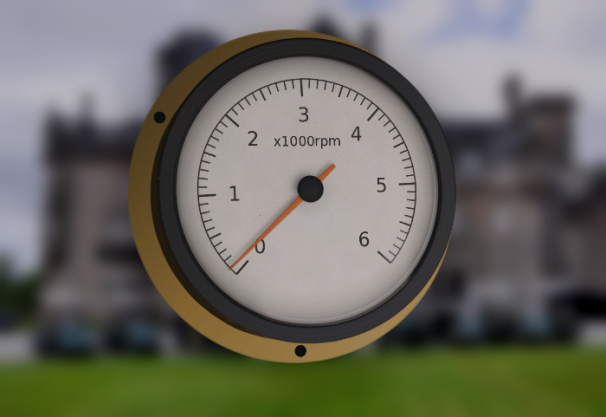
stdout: 100rpm
